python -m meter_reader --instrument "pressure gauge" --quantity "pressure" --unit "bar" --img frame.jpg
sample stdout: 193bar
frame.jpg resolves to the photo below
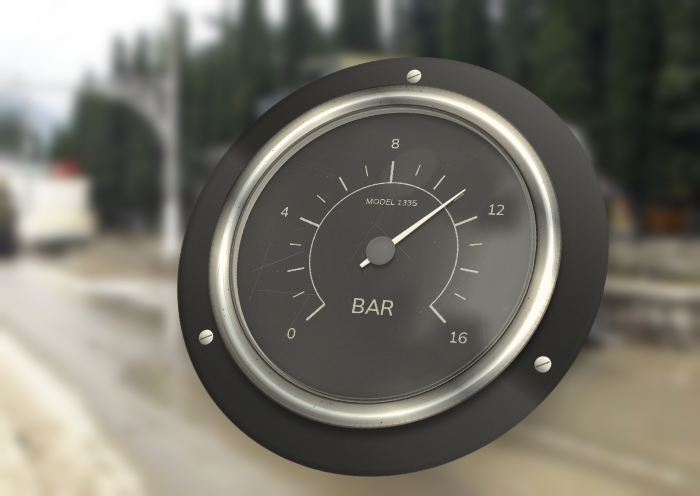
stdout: 11bar
